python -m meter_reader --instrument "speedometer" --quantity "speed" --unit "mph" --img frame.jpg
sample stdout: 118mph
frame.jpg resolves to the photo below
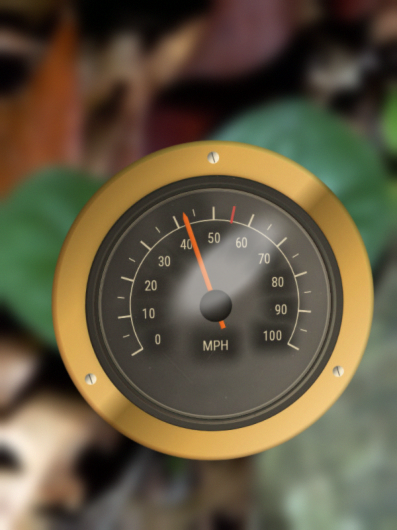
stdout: 42.5mph
